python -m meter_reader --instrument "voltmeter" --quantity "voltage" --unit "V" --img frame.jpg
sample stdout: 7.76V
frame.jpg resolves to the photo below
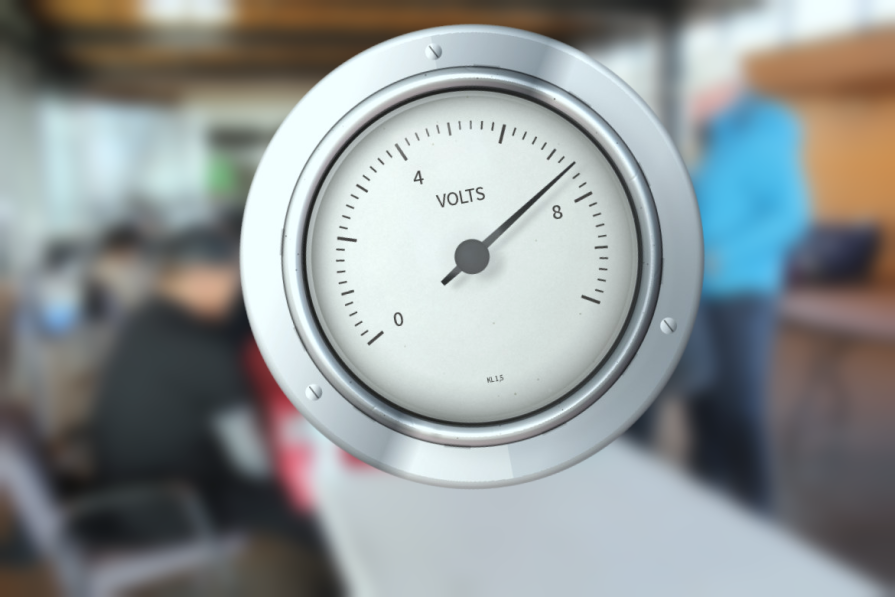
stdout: 7.4V
